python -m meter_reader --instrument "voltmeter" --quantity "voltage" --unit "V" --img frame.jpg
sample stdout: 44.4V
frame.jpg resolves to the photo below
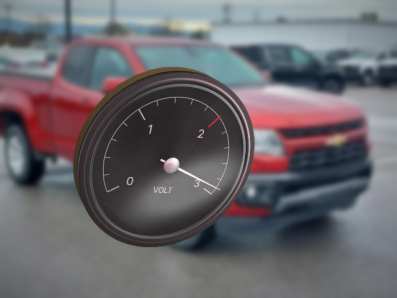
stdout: 2.9V
